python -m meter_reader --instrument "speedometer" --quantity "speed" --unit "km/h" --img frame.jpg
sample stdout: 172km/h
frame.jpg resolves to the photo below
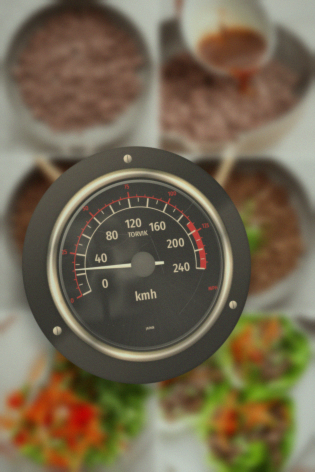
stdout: 25km/h
